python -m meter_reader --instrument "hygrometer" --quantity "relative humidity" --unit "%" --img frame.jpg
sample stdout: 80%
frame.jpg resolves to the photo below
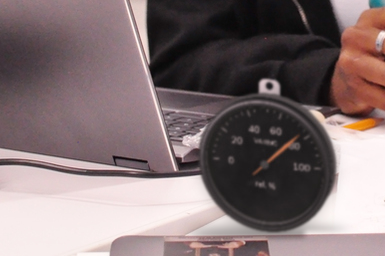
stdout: 76%
